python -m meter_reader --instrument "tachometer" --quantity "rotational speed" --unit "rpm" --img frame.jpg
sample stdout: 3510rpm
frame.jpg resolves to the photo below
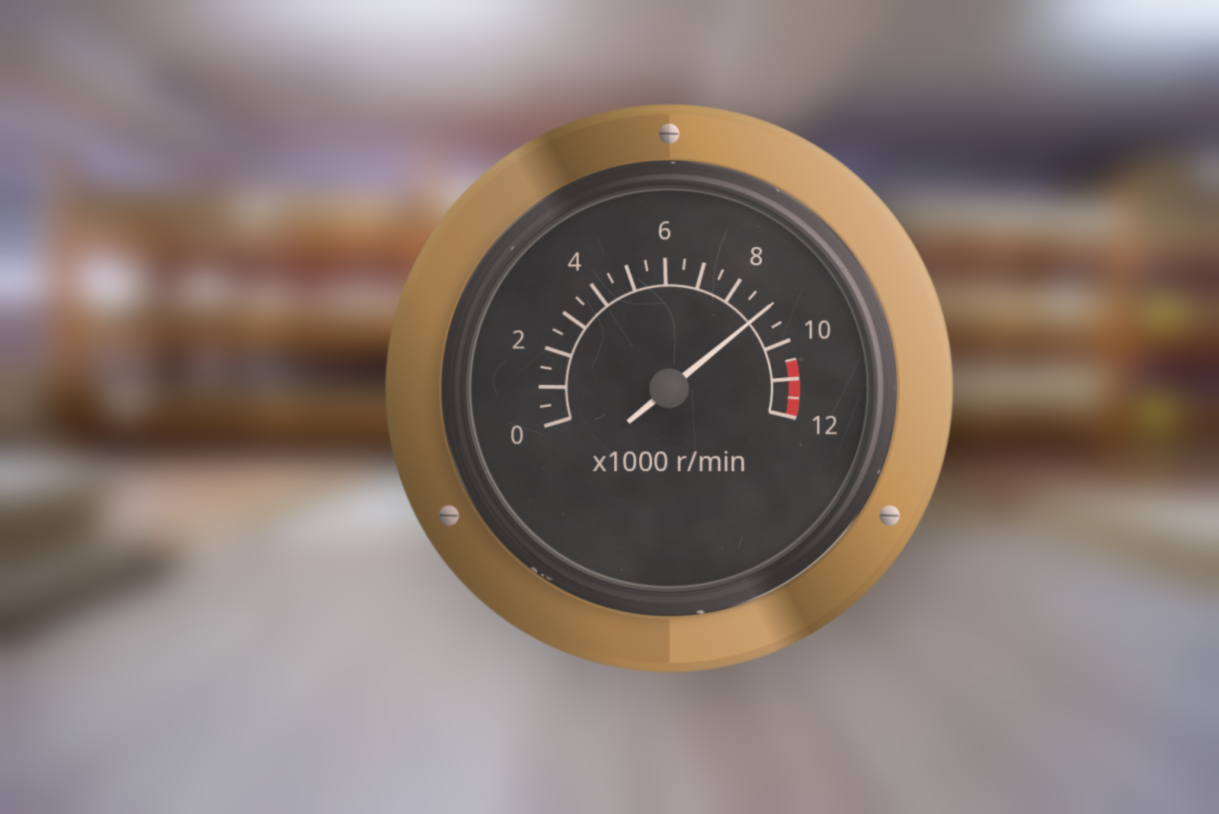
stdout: 9000rpm
